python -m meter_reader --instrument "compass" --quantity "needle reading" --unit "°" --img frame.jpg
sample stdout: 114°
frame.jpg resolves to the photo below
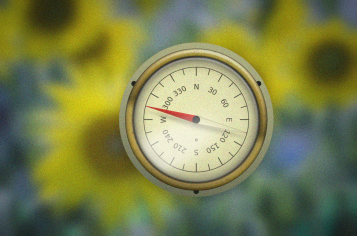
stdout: 285°
